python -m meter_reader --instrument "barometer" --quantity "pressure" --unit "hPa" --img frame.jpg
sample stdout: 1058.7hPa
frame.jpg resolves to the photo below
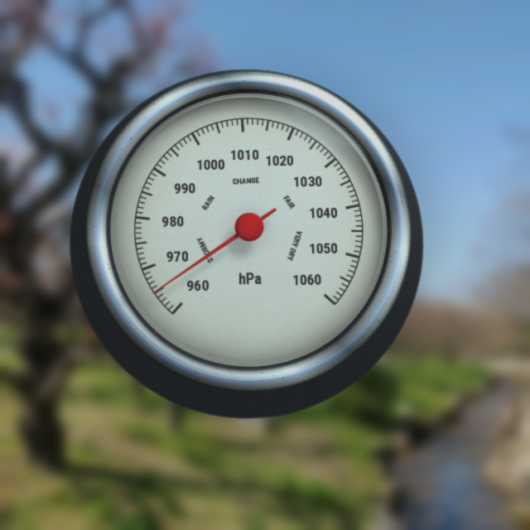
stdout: 965hPa
